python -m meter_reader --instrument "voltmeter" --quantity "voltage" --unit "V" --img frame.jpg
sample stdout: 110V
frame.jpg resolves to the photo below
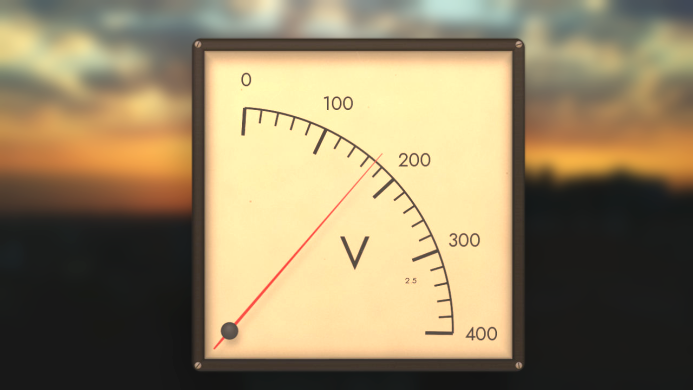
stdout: 170V
